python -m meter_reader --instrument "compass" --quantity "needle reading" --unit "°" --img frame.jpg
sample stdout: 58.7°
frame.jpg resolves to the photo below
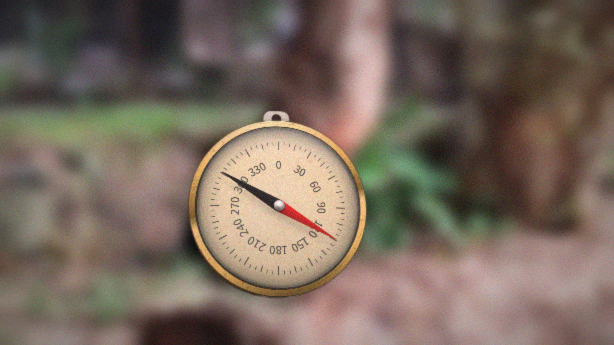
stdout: 120°
